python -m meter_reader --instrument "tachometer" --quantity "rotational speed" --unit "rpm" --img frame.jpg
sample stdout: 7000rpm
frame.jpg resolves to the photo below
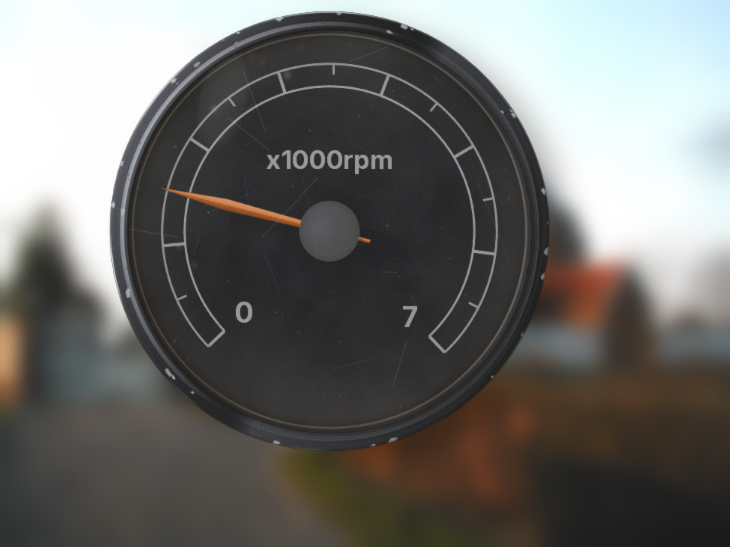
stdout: 1500rpm
